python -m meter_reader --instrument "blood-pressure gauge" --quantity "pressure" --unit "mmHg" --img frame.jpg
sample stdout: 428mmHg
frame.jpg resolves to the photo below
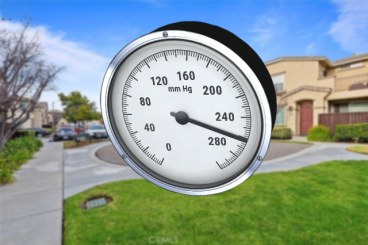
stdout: 260mmHg
